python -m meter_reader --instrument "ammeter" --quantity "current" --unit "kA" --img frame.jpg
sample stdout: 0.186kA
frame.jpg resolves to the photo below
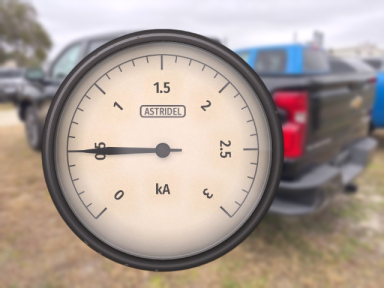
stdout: 0.5kA
